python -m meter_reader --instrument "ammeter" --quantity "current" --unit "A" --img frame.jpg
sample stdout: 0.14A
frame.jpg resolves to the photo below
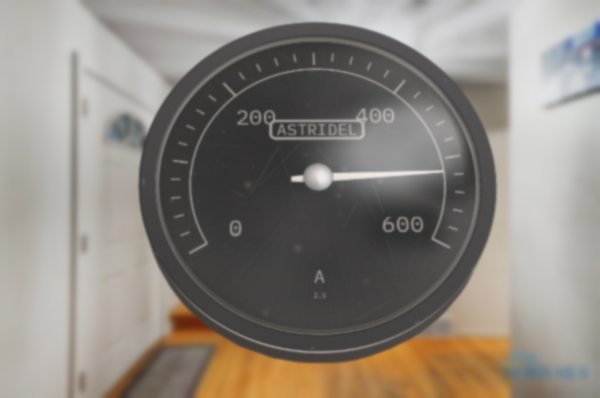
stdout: 520A
